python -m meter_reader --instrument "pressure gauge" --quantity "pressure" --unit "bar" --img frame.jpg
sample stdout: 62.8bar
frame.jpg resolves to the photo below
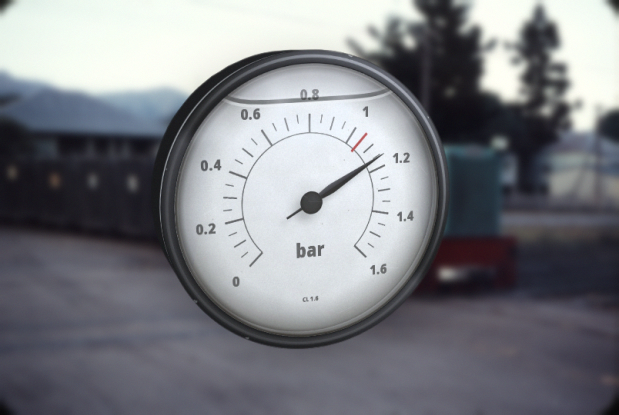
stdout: 1.15bar
